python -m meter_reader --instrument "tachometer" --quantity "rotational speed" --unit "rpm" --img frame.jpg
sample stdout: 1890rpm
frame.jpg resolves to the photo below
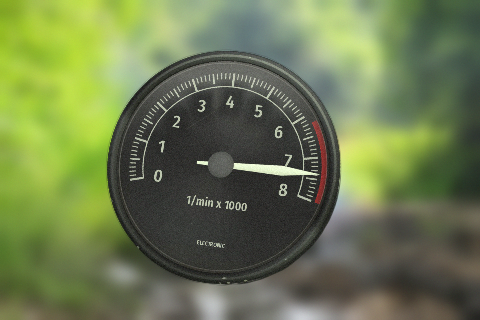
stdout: 7400rpm
